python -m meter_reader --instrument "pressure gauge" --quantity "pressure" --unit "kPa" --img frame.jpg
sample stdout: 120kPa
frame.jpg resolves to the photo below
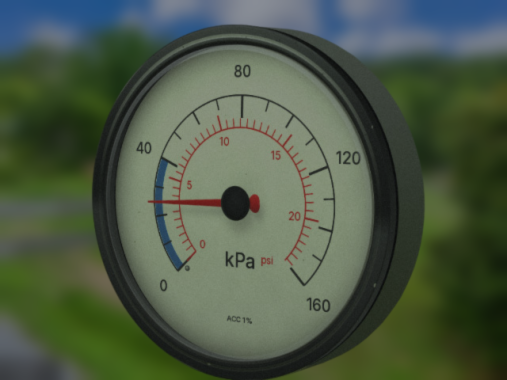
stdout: 25kPa
